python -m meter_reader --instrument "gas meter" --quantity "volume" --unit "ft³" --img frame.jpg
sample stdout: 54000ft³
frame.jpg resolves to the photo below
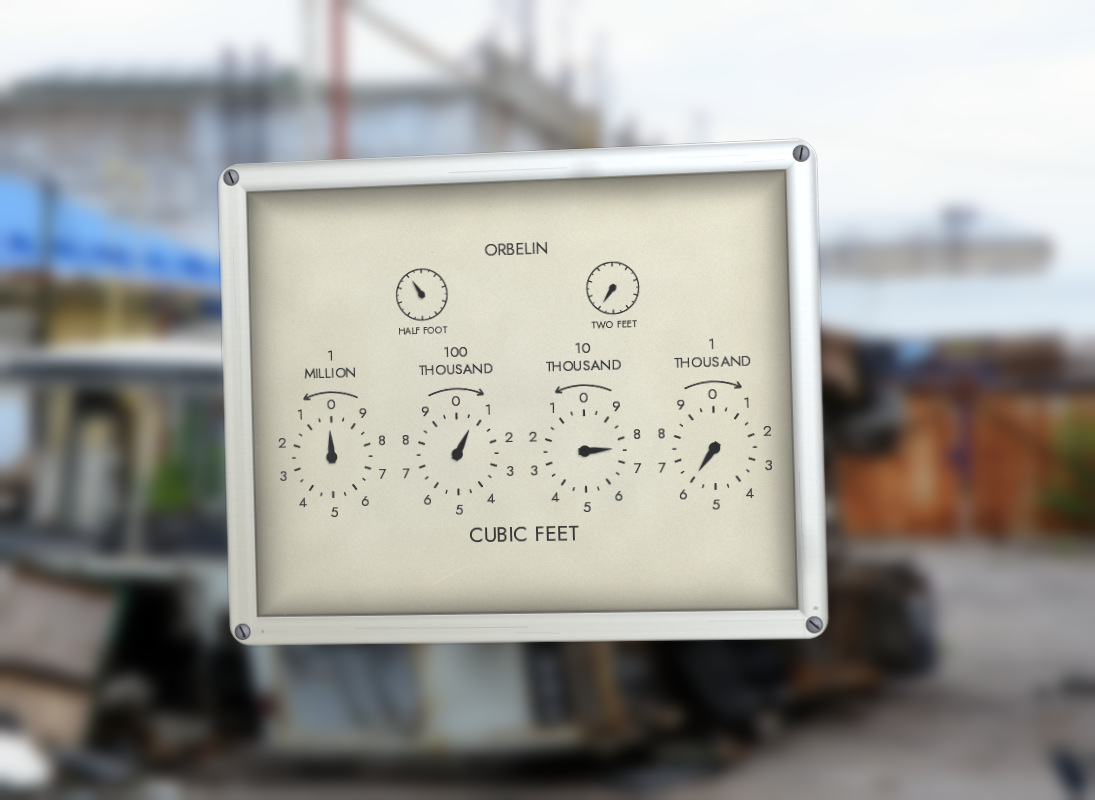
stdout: 7600ft³
